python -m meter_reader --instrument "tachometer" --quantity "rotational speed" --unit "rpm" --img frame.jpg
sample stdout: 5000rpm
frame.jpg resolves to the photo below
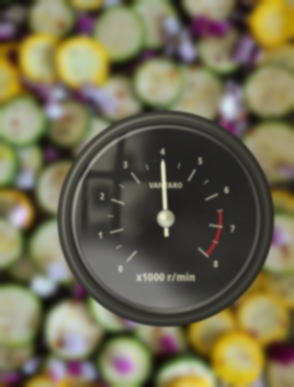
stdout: 4000rpm
